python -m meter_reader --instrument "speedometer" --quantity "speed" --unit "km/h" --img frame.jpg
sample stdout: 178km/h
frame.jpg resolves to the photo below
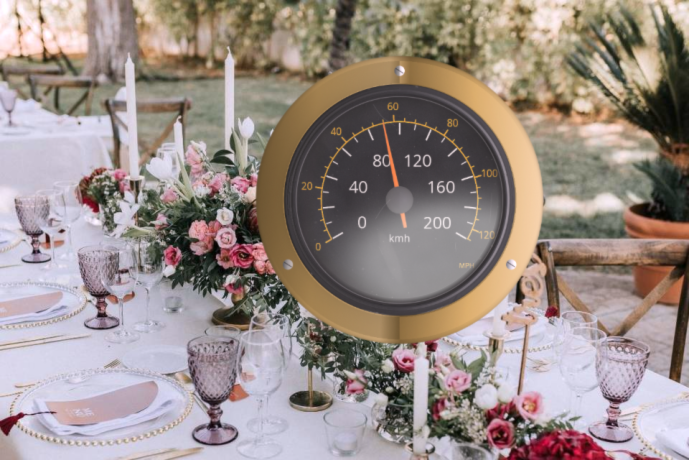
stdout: 90km/h
